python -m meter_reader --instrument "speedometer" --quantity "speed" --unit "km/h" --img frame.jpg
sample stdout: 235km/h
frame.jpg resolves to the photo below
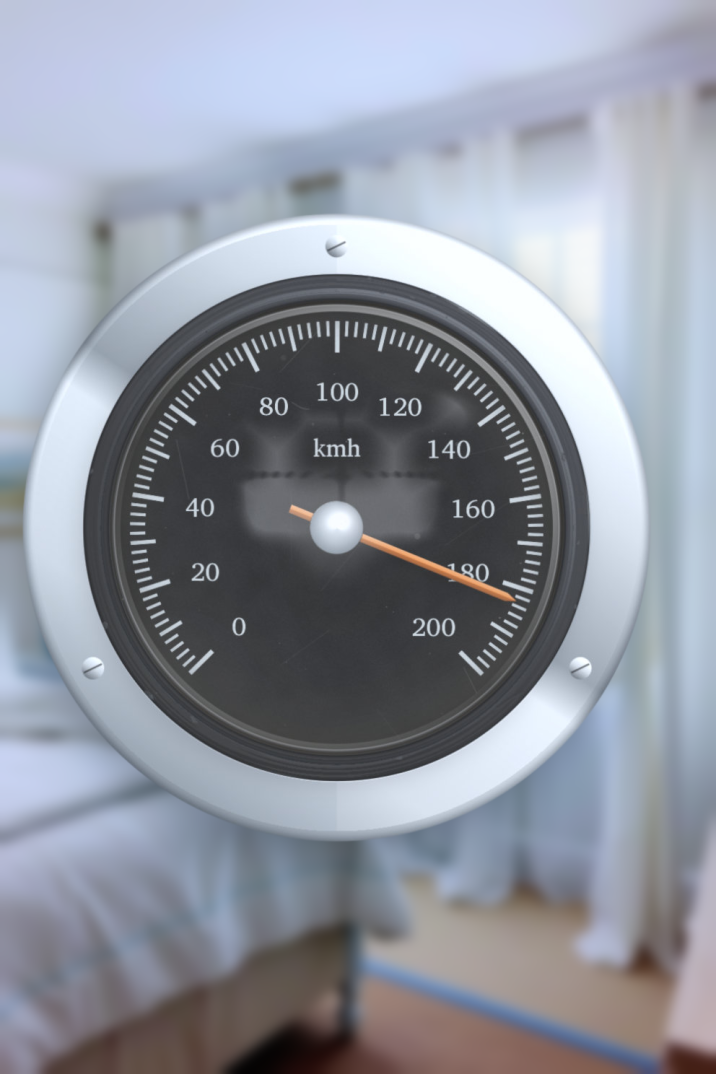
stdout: 183km/h
